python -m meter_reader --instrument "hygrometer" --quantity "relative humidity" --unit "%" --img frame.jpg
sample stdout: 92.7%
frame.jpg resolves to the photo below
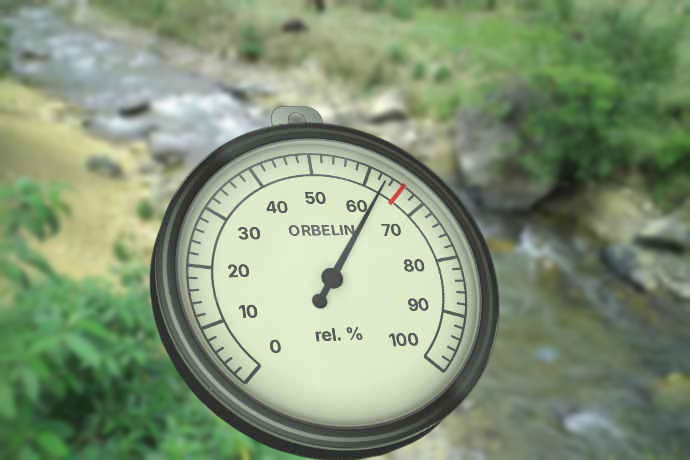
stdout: 63%
